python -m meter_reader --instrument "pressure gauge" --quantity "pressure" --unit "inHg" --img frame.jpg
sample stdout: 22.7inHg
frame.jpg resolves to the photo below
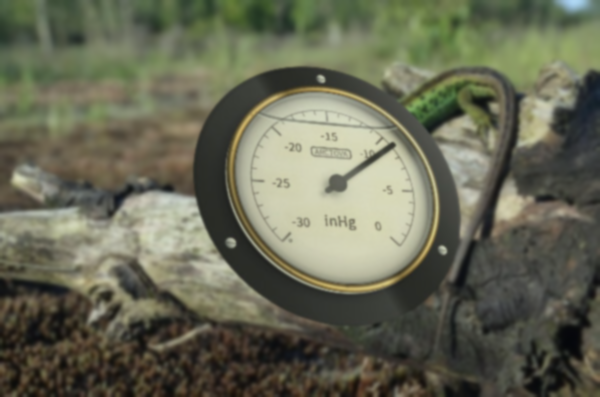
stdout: -9inHg
